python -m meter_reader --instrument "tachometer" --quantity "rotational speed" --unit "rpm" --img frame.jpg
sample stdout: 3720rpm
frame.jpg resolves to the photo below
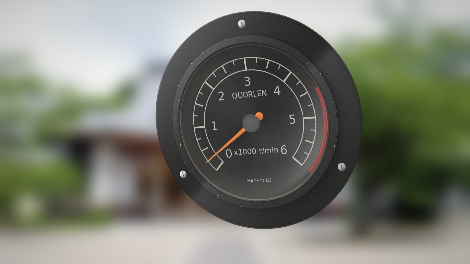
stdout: 250rpm
